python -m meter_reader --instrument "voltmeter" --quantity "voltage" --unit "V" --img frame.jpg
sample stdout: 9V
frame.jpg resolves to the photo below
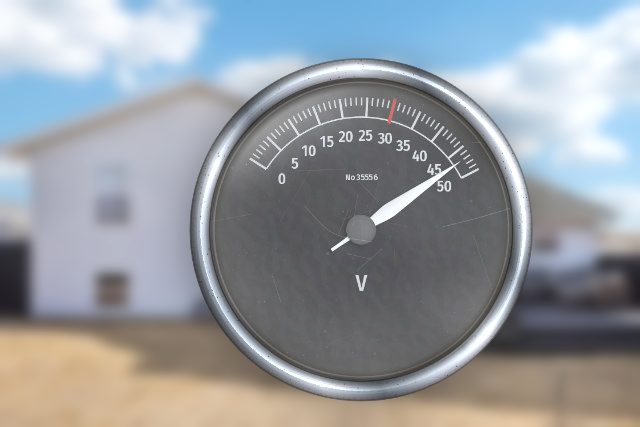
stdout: 47V
